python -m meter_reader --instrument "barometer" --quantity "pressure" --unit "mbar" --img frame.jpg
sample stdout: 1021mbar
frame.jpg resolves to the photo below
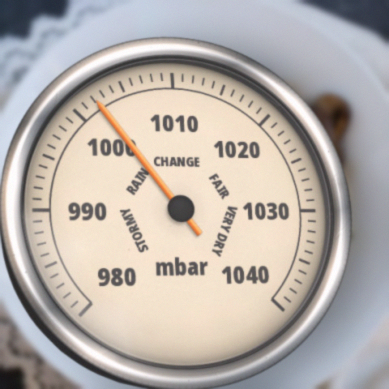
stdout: 1002mbar
